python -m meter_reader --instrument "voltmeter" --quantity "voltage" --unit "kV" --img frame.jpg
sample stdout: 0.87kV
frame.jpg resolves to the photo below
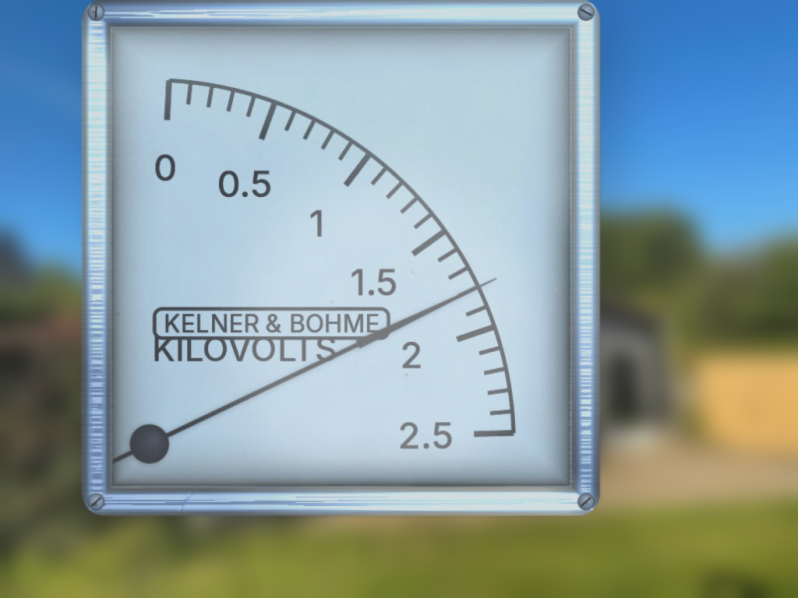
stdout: 1.8kV
